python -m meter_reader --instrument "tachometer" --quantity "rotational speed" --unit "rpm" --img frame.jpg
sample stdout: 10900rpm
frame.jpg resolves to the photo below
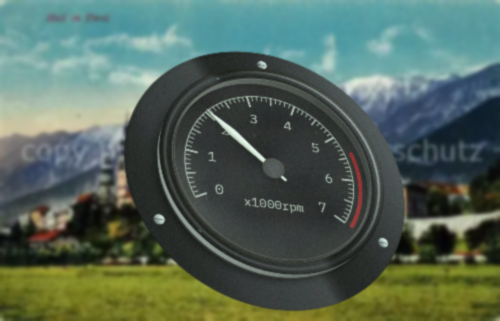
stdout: 2000rpm
